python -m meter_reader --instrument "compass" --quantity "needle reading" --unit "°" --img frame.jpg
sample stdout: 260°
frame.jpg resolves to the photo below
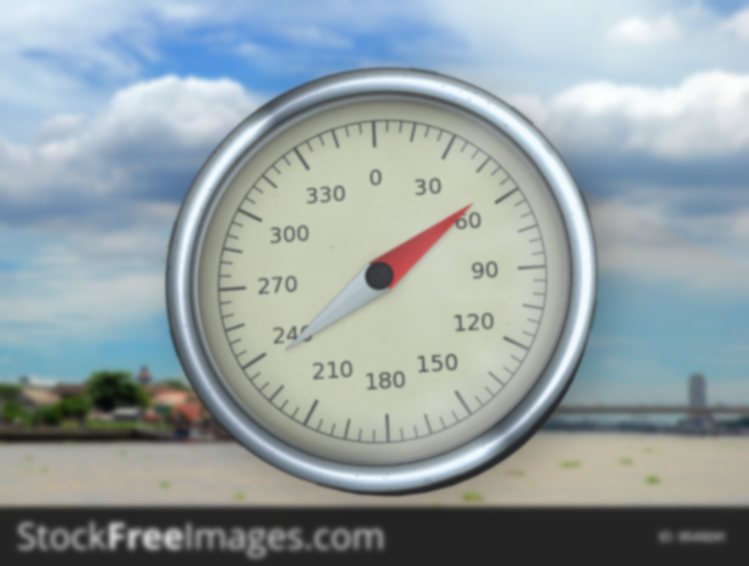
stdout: 55°
